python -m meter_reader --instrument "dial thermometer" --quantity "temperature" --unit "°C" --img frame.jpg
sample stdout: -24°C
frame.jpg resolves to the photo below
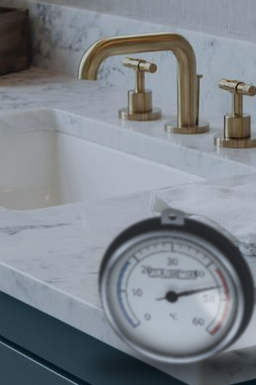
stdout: 46°C
